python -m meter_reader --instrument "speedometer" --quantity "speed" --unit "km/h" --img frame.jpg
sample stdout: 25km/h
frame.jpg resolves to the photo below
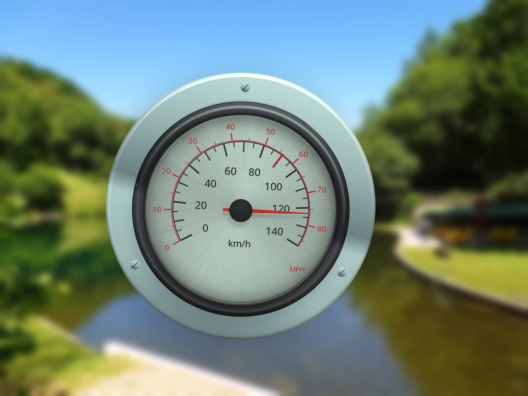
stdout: 122.5km/h
